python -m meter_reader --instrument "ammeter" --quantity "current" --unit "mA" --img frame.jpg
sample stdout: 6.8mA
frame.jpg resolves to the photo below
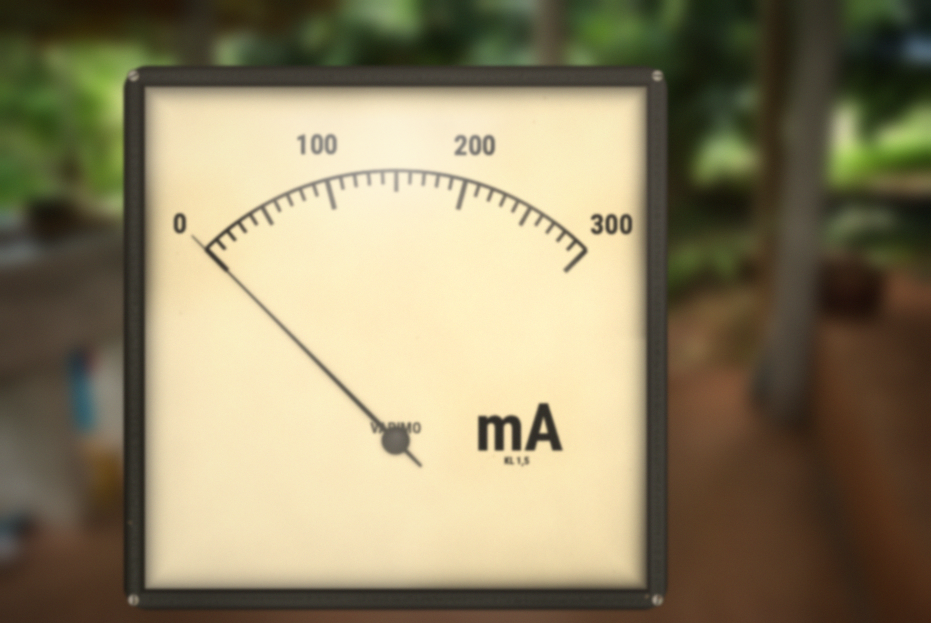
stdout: 0mA
